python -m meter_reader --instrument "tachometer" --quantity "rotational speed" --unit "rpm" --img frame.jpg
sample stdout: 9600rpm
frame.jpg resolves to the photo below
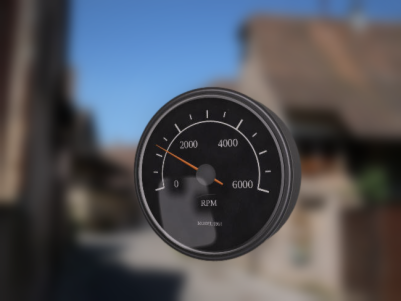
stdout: 1250rpm
